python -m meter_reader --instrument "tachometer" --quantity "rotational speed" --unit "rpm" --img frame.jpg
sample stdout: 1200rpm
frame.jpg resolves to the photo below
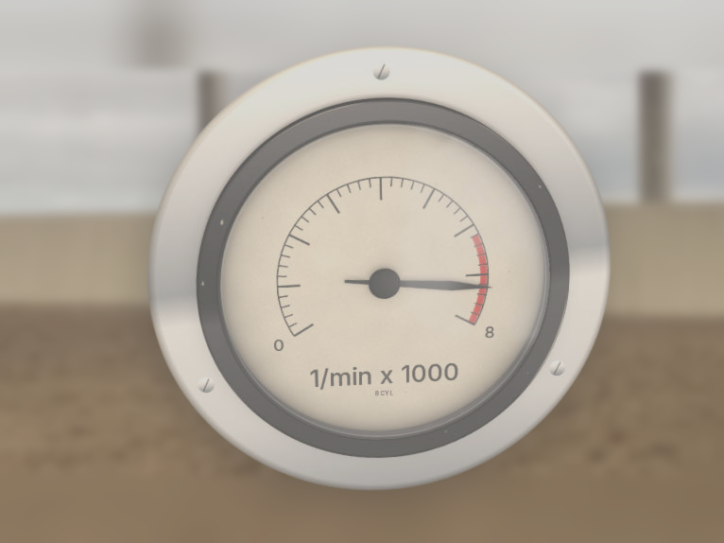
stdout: 7200rpm
